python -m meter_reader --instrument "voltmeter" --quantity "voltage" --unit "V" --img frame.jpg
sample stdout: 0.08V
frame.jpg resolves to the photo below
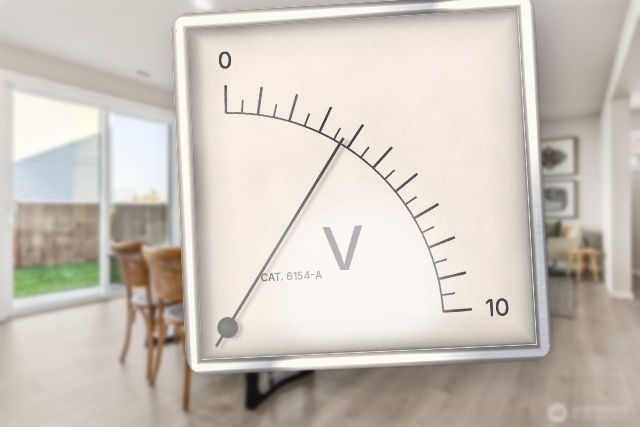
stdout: 3.75V
